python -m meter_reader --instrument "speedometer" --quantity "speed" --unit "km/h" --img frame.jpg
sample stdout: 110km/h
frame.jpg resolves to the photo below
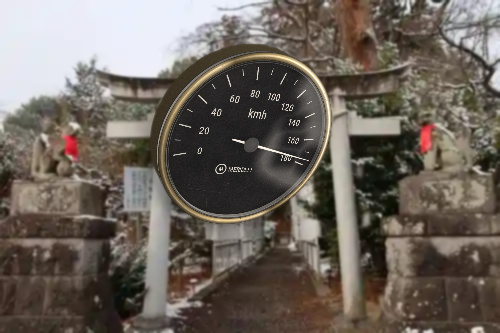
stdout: 175km/h
